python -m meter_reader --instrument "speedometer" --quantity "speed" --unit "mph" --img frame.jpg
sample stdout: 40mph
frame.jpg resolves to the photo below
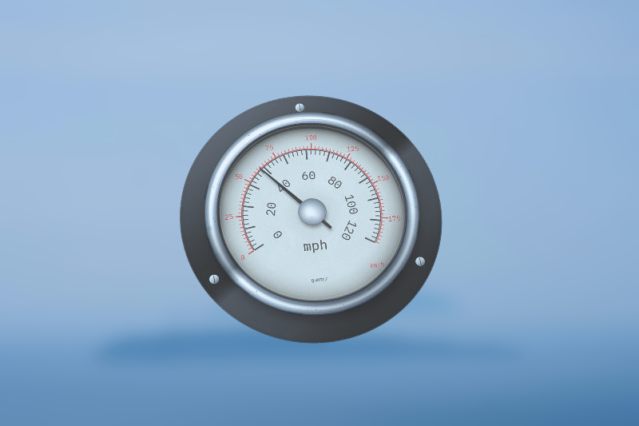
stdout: 38mph
